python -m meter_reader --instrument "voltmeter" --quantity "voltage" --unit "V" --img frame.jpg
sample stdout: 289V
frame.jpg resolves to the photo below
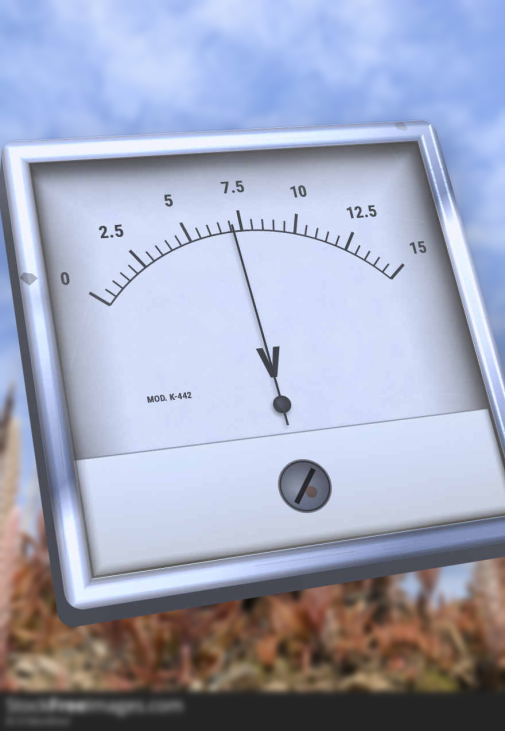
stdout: 7V
